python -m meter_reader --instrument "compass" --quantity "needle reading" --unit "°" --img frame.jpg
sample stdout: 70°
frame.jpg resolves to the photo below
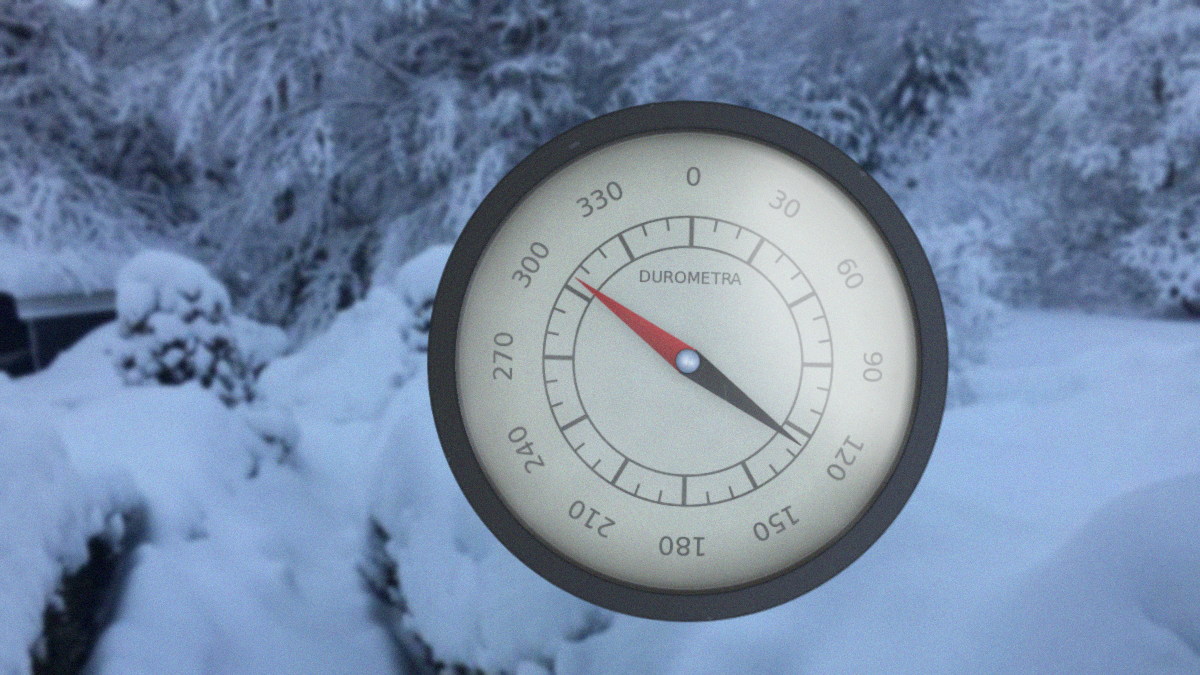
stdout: 305°
